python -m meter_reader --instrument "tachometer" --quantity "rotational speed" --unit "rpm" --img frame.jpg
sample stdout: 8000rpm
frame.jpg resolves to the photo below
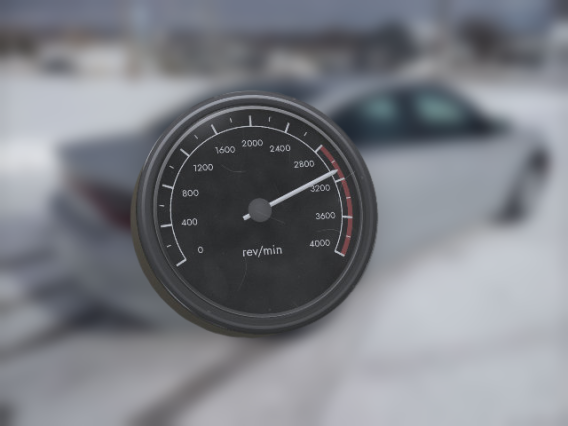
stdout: 3100rpm
